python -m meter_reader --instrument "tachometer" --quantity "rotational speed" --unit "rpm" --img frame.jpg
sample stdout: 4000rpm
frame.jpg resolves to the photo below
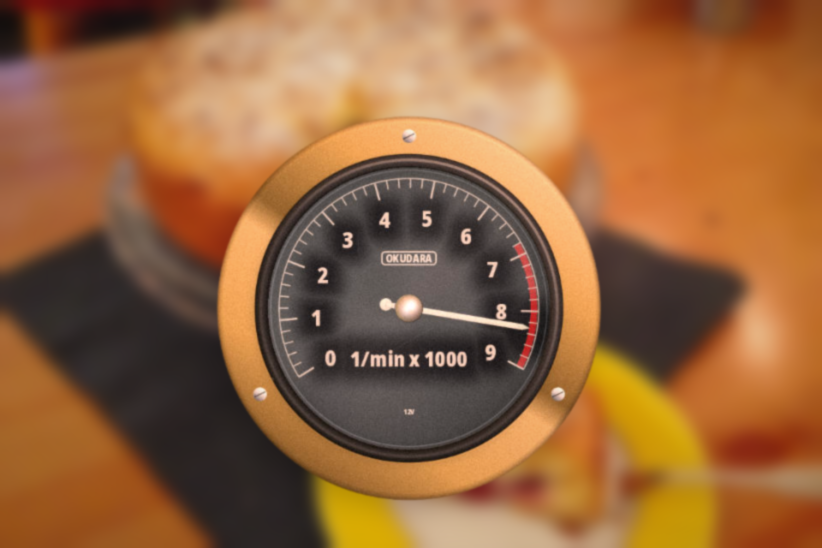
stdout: 8300rpm
